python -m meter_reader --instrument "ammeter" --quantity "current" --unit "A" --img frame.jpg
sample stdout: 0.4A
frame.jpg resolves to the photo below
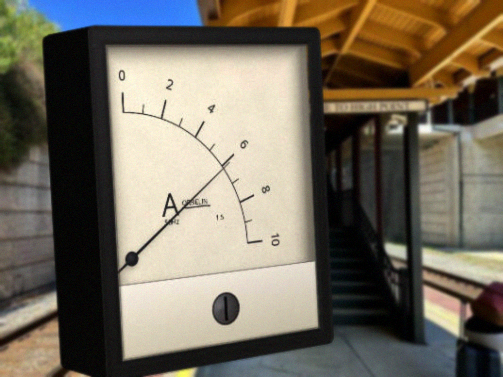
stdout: 6A
